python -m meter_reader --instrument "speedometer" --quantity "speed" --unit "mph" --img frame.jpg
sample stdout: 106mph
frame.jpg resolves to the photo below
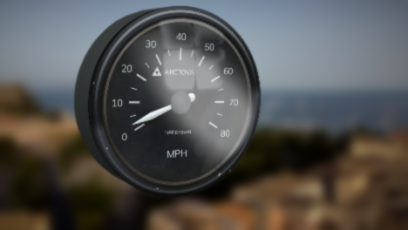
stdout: 2.5mph
